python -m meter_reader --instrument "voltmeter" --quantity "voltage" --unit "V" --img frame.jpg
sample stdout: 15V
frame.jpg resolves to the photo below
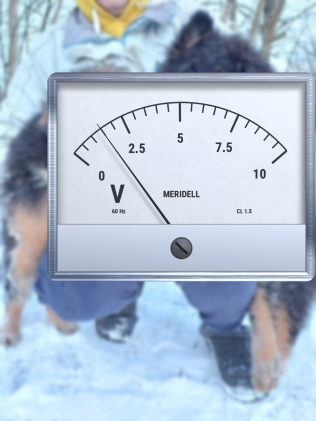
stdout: 1.5V
